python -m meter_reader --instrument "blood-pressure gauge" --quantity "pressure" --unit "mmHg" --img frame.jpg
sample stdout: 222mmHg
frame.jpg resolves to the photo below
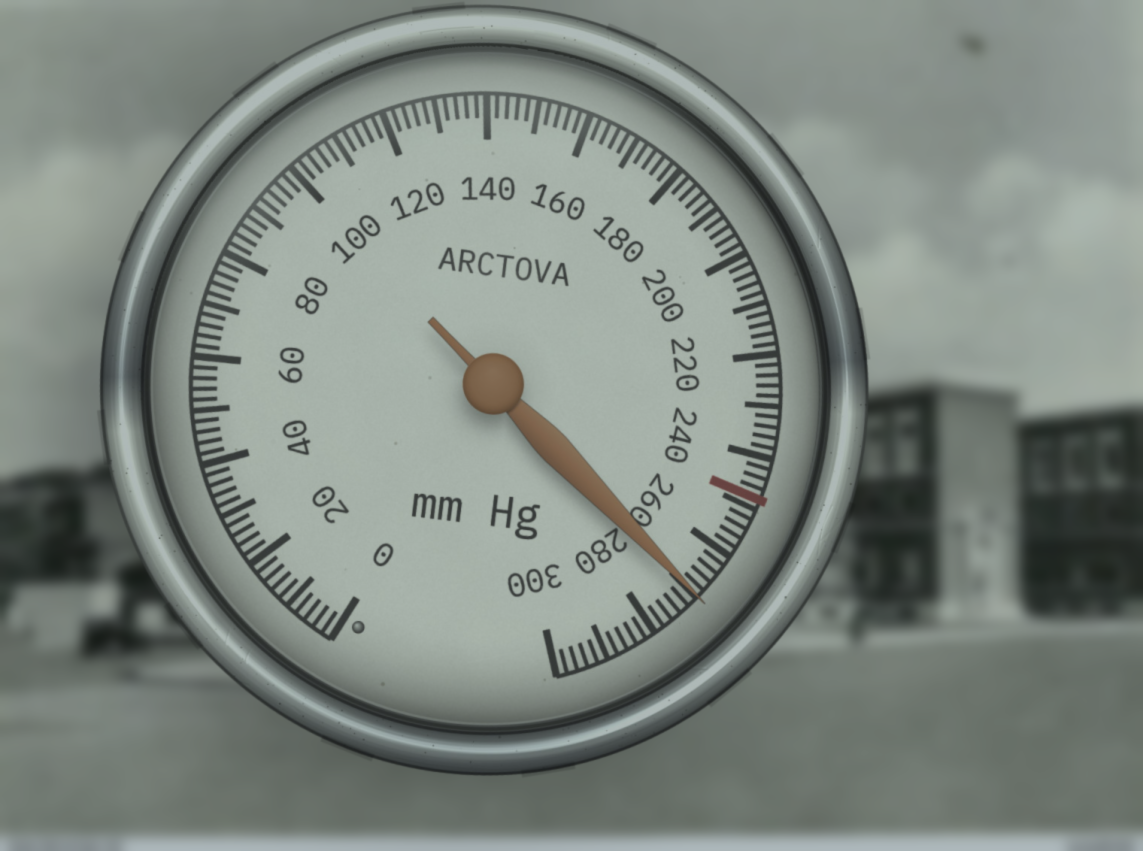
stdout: 270mmHg
